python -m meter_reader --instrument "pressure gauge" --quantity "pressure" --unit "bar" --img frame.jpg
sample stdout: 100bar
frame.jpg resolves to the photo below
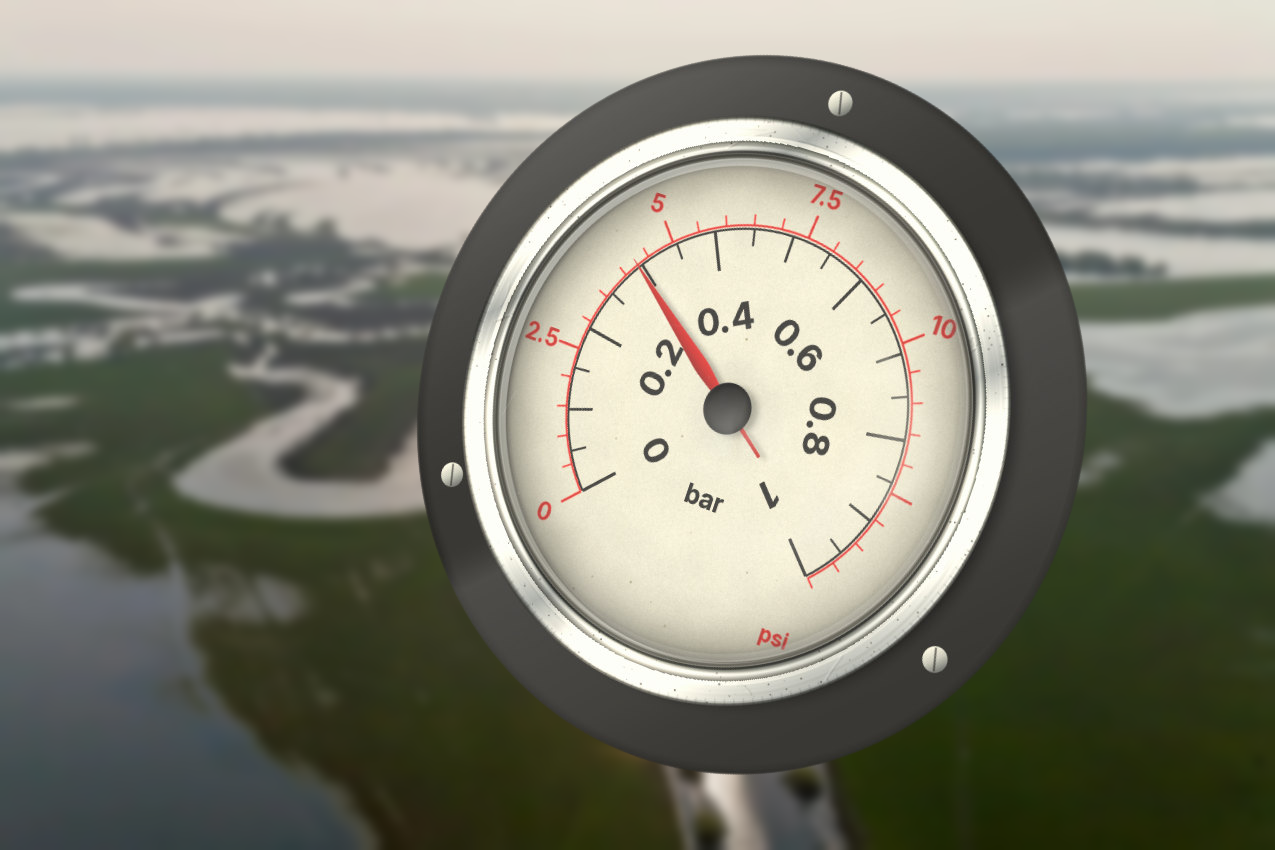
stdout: 0.3bar
